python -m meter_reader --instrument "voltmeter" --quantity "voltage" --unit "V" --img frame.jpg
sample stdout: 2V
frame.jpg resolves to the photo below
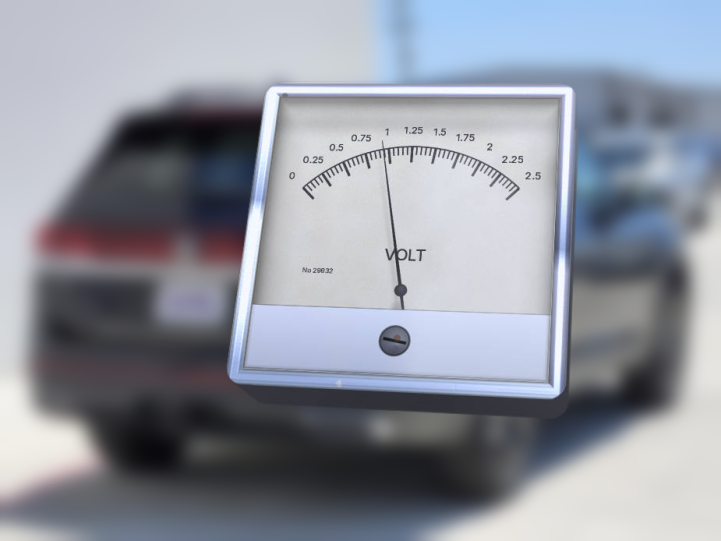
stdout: 0.95V
